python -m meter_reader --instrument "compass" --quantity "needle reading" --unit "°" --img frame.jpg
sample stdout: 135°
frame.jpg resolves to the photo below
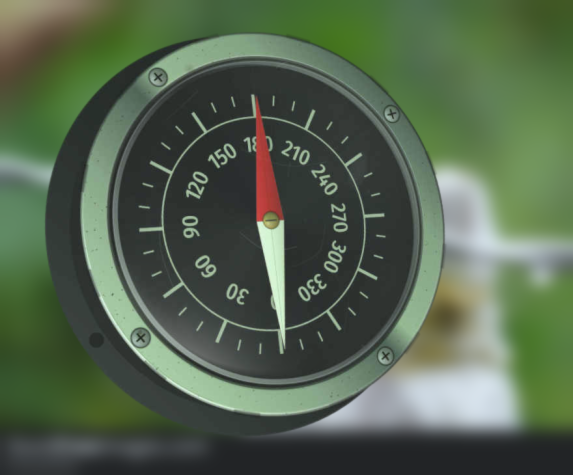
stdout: 180°
